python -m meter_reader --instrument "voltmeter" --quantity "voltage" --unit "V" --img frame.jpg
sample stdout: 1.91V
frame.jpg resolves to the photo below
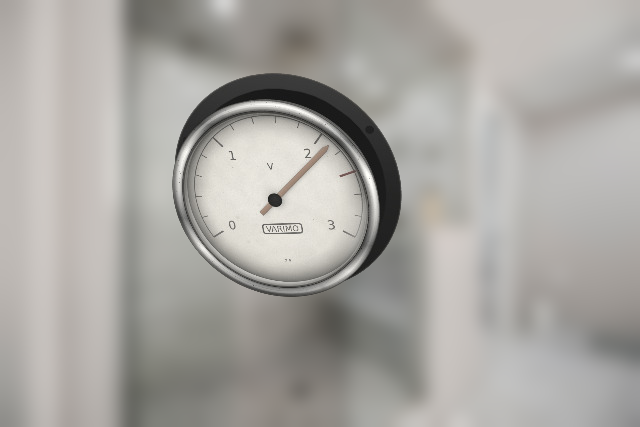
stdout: 2.1V
